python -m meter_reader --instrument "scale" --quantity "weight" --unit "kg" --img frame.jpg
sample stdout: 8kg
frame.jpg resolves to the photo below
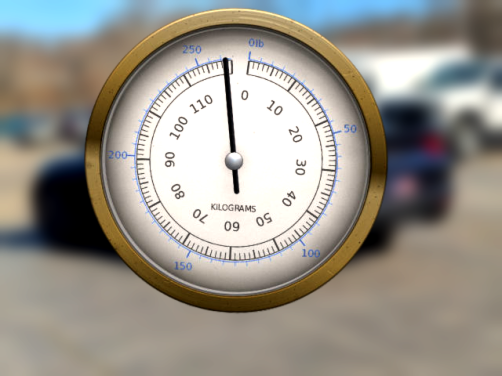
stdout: 119kg
